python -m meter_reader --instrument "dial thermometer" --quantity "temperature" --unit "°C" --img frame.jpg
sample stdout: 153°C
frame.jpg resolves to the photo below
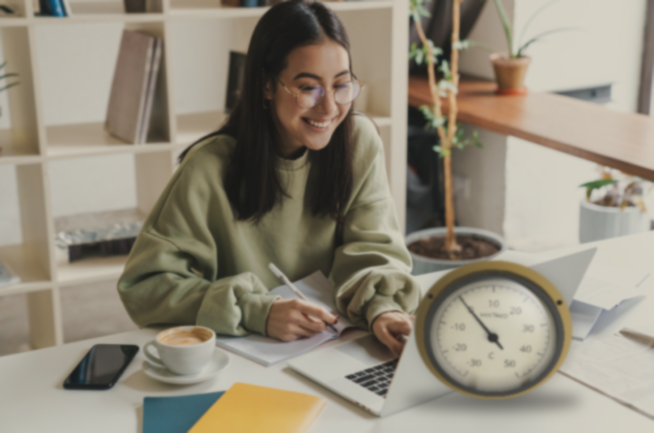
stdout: 0°C
